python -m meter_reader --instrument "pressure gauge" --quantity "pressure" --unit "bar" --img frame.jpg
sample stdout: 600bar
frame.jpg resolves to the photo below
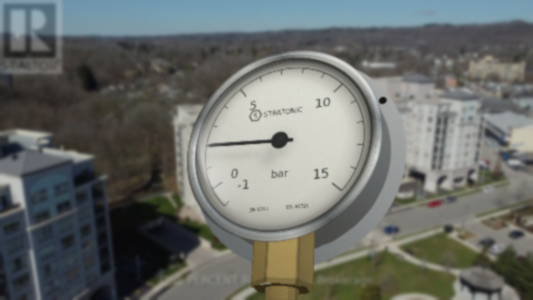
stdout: 2bar
